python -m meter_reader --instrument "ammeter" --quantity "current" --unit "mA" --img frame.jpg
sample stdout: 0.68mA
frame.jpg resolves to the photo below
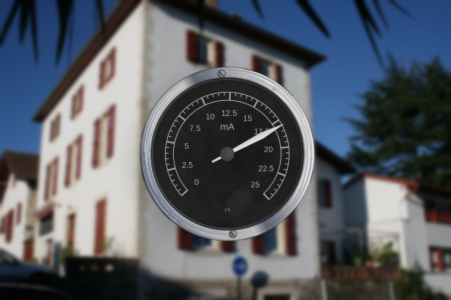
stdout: 18mA
